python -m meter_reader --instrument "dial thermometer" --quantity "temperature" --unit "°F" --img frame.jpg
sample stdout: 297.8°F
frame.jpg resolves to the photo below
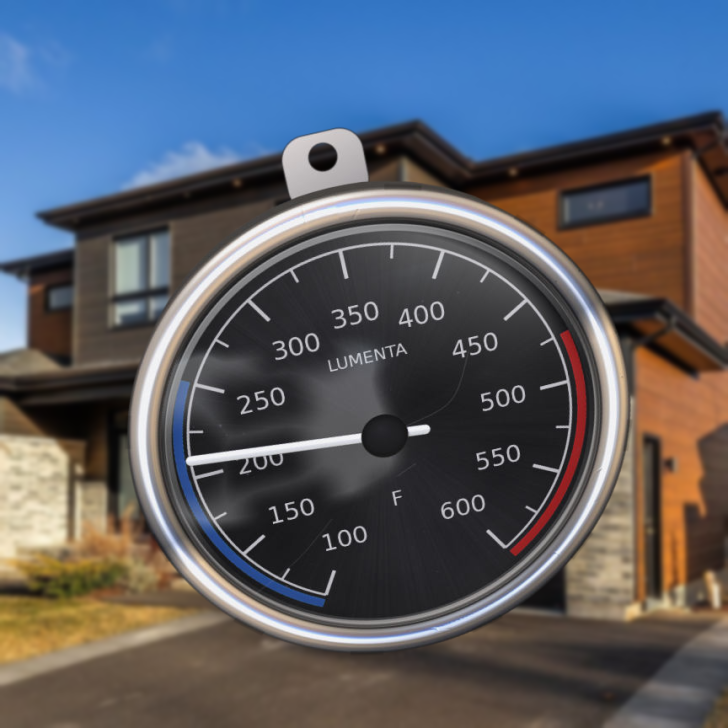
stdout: 212.5°F
